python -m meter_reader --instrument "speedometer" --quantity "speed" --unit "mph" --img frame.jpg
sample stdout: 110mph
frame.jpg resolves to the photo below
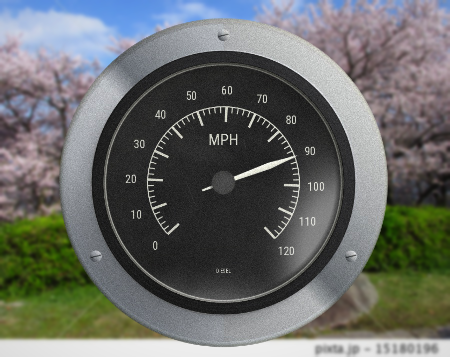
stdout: 90mph
